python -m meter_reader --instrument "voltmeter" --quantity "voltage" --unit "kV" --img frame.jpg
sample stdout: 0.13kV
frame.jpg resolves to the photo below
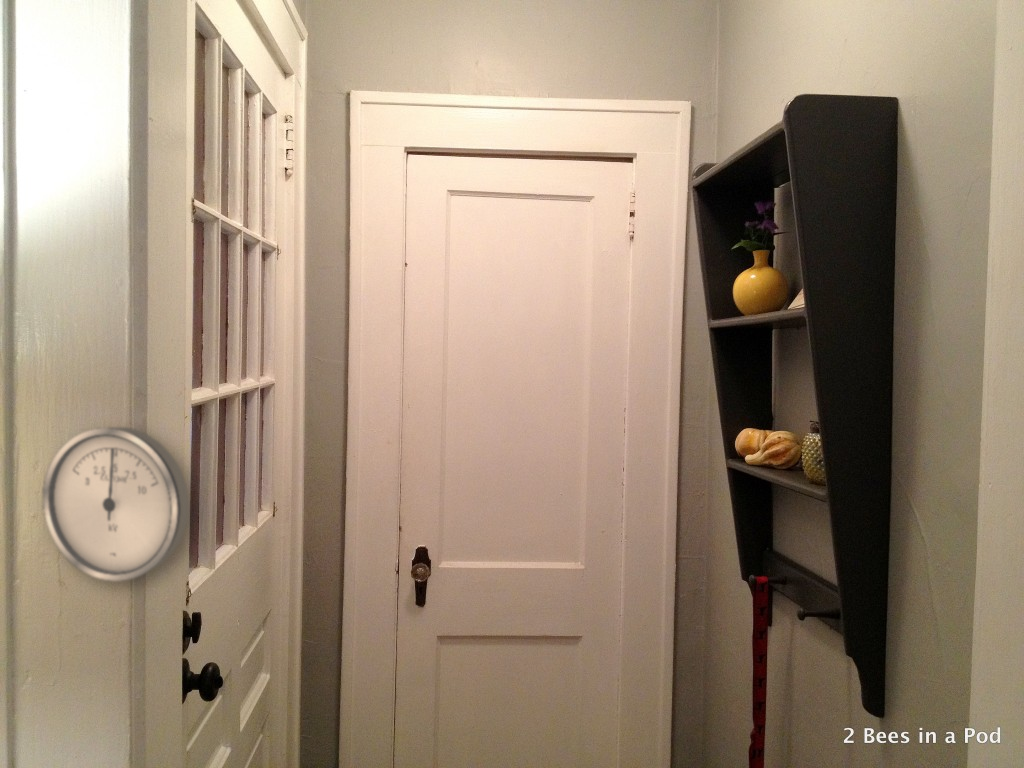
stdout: 5kV
